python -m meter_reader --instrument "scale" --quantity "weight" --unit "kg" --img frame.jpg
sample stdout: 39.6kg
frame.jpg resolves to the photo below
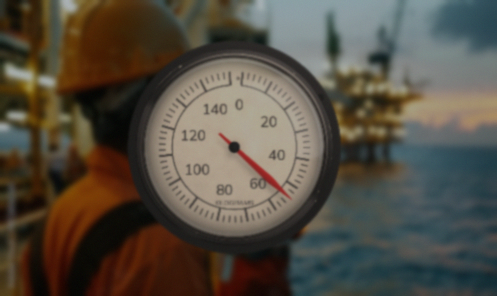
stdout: 54kg
